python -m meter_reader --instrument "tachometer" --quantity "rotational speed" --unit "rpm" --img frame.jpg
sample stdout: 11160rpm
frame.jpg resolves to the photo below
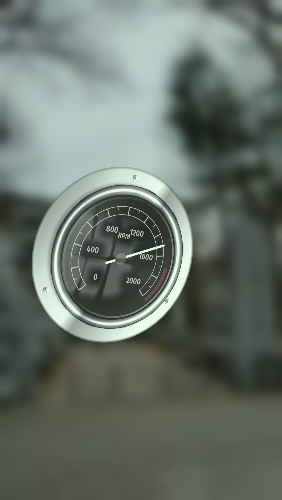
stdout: 1500rpm
